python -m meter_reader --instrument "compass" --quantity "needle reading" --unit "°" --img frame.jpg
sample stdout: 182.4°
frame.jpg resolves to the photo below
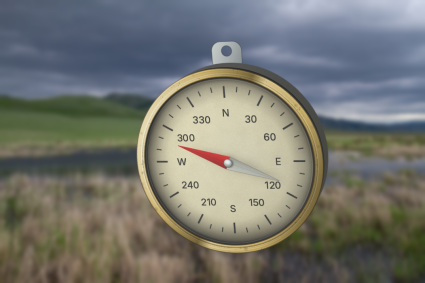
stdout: 290°
